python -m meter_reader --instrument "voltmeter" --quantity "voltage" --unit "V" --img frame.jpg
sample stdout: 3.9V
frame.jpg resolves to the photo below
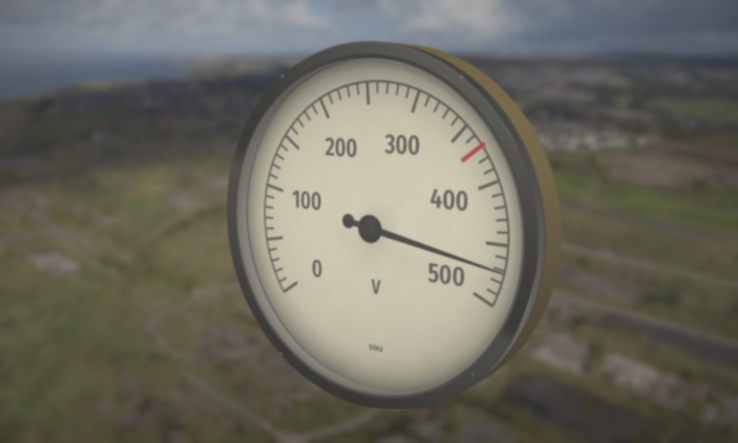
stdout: 470V
